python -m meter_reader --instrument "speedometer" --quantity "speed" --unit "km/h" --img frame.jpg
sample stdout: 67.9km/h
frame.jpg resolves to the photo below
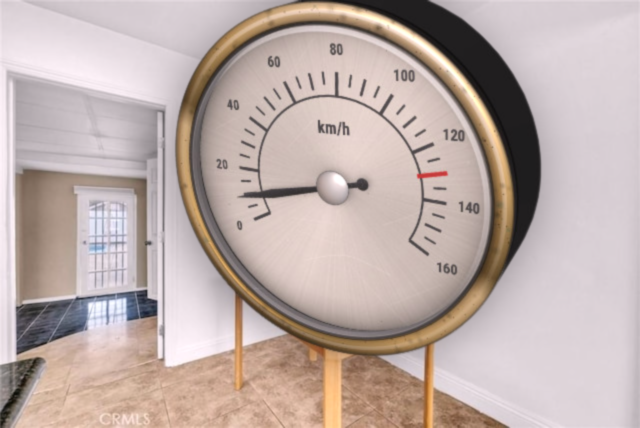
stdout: 10km/h
